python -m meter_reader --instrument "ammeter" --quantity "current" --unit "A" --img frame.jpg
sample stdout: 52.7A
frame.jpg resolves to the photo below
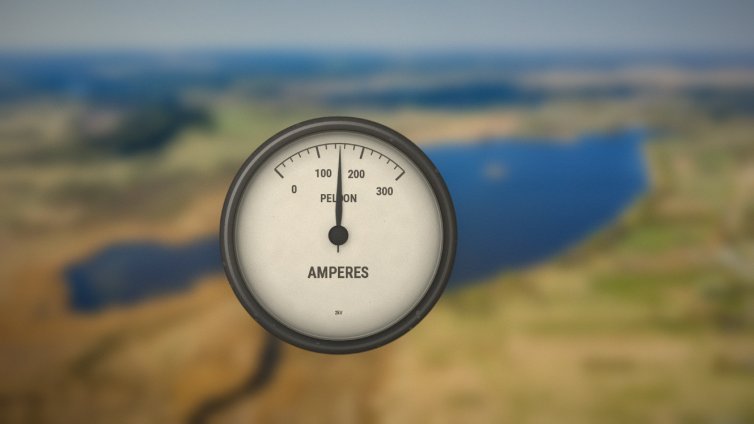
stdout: 150A
